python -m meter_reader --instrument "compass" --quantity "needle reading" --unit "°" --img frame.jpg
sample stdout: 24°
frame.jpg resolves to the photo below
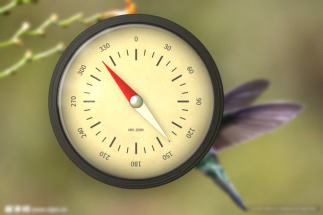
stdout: 320°
